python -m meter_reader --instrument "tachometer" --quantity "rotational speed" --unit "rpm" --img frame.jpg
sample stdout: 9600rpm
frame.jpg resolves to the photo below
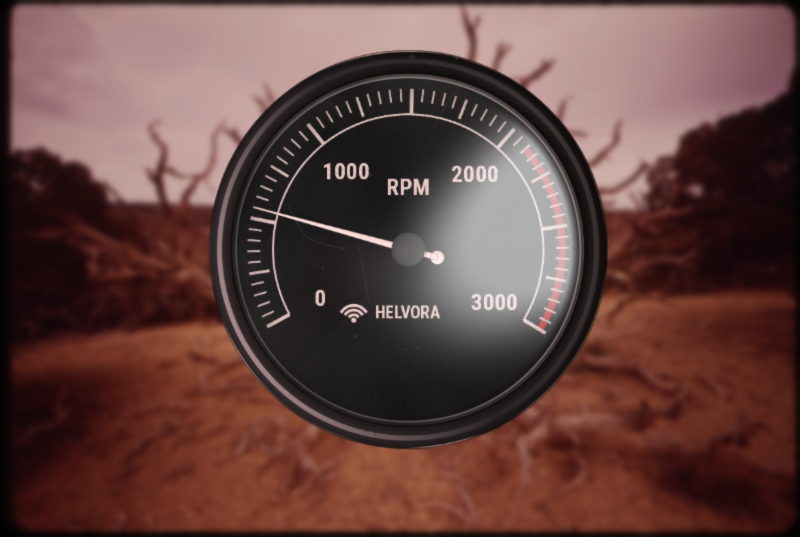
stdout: 550rpm
